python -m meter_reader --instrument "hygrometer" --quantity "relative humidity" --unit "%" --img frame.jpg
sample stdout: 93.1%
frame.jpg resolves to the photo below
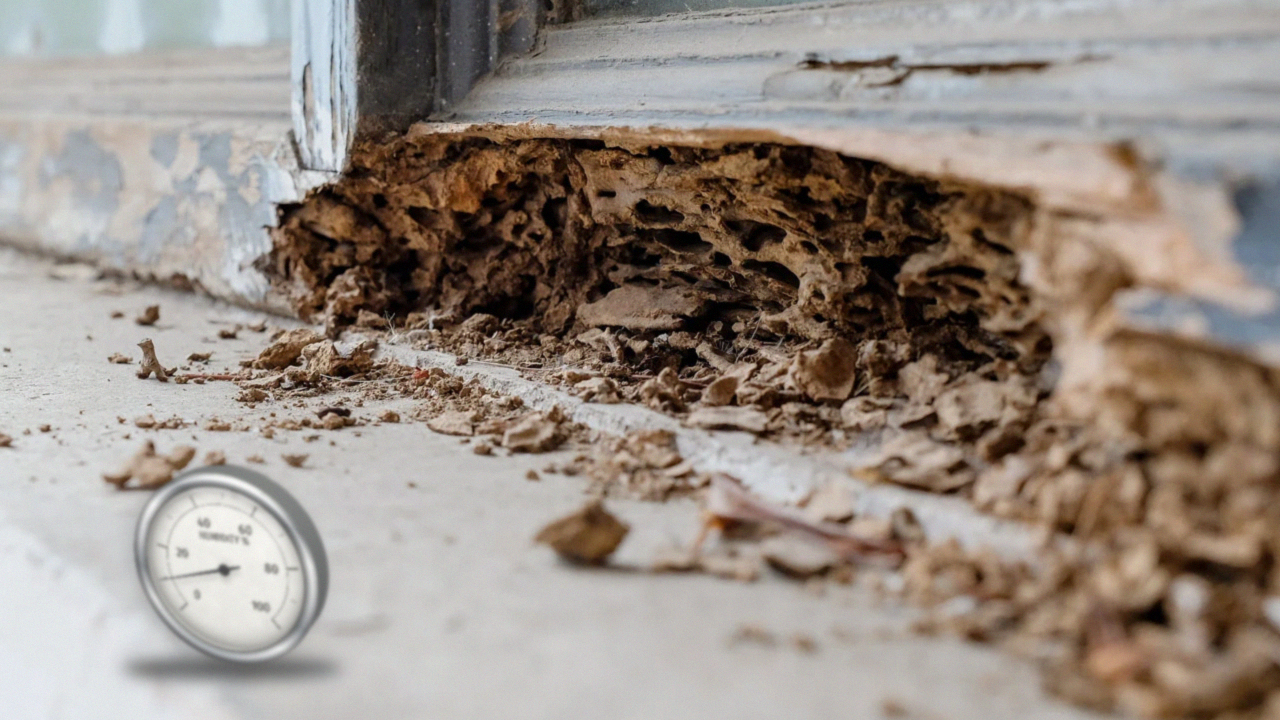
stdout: 10%
